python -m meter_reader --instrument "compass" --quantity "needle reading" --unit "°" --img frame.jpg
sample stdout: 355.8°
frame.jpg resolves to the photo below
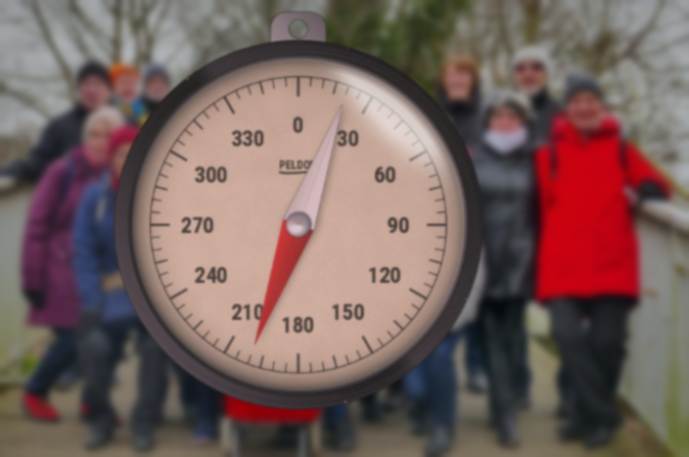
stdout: 200°
